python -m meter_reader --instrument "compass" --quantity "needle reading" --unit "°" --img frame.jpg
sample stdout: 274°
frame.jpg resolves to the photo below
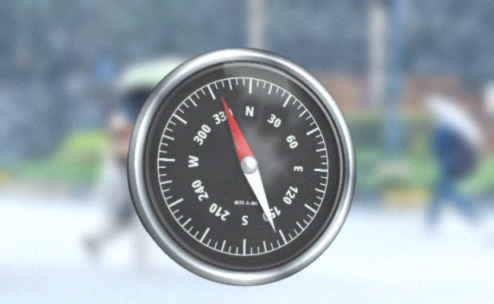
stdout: 335°
